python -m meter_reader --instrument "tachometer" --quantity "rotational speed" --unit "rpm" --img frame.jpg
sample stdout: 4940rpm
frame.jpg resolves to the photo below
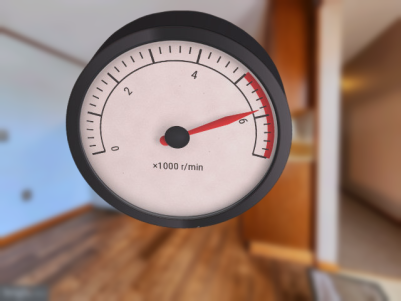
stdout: 5800rpm
